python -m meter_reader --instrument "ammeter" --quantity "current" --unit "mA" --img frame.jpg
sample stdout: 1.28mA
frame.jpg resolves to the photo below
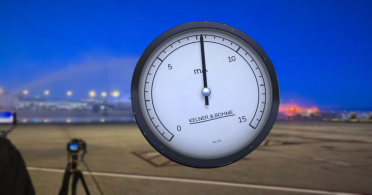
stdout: 7.75mA
